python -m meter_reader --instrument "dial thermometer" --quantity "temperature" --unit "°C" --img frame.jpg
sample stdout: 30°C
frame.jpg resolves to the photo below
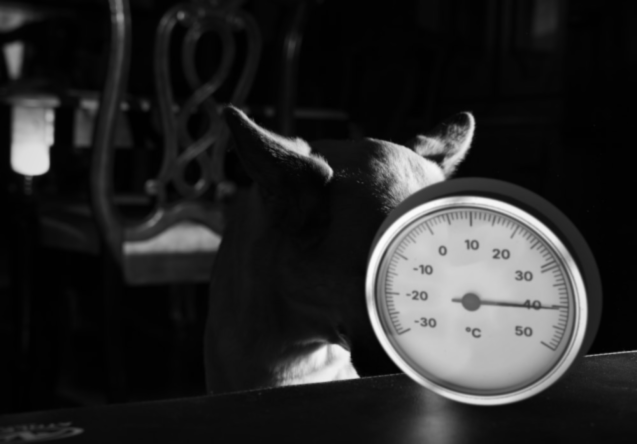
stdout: 40°C
